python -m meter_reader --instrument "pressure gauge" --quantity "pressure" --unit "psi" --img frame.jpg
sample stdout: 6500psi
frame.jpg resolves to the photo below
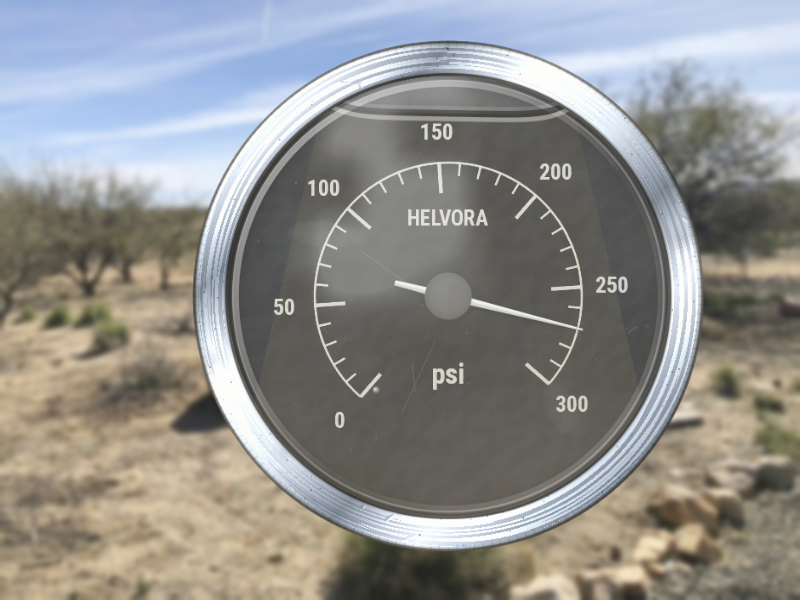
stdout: 270psi
